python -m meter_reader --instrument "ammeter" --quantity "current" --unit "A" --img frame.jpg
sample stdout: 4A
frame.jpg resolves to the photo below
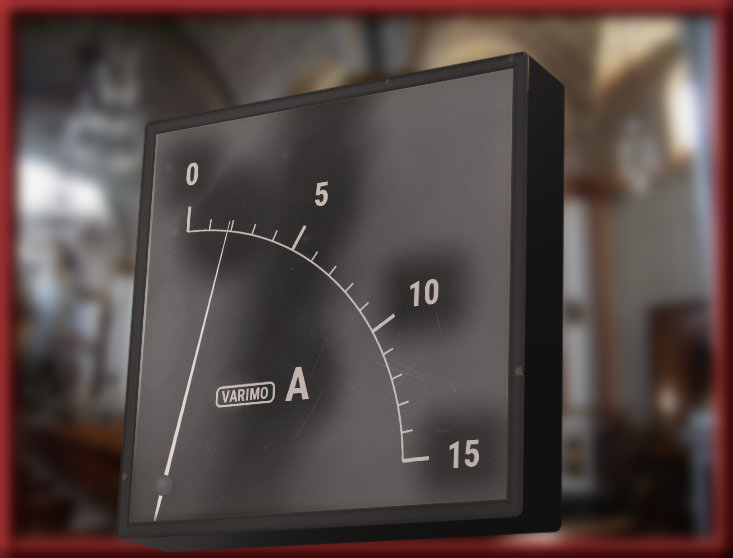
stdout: 2A
